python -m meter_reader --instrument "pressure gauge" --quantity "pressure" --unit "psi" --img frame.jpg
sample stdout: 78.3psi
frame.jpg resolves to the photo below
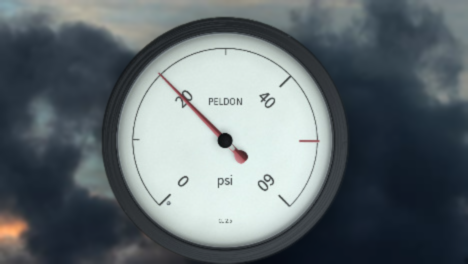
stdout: 20psi
